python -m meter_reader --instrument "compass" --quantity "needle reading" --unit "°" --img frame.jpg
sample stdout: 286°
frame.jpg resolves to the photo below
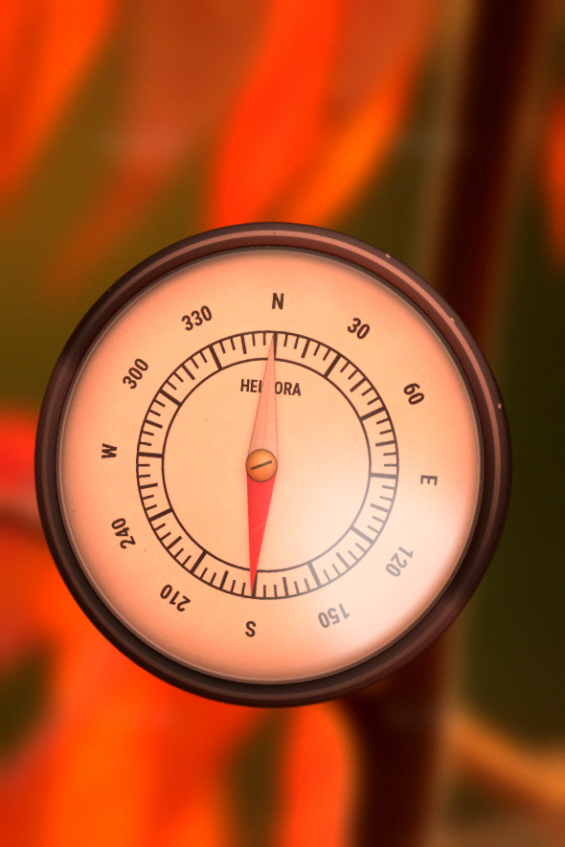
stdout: 180°
